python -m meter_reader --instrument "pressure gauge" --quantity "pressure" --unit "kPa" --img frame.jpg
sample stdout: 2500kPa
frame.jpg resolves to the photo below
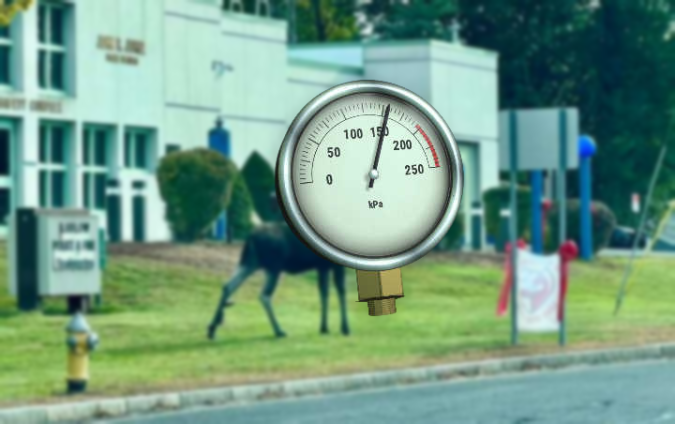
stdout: 155kPa
